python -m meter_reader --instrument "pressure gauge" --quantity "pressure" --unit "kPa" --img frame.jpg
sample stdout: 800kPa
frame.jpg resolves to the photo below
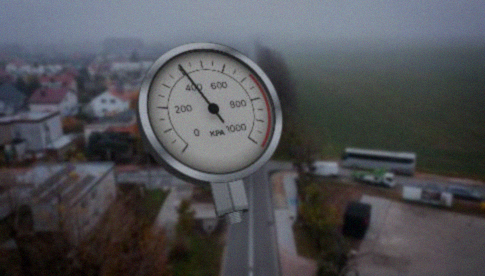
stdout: 400kPa
